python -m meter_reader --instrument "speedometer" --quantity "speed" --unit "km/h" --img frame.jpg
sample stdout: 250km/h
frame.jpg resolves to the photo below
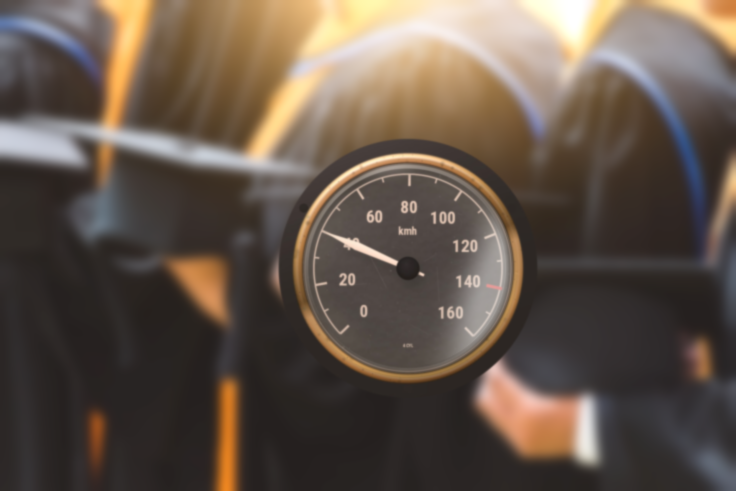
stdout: 40km/h
